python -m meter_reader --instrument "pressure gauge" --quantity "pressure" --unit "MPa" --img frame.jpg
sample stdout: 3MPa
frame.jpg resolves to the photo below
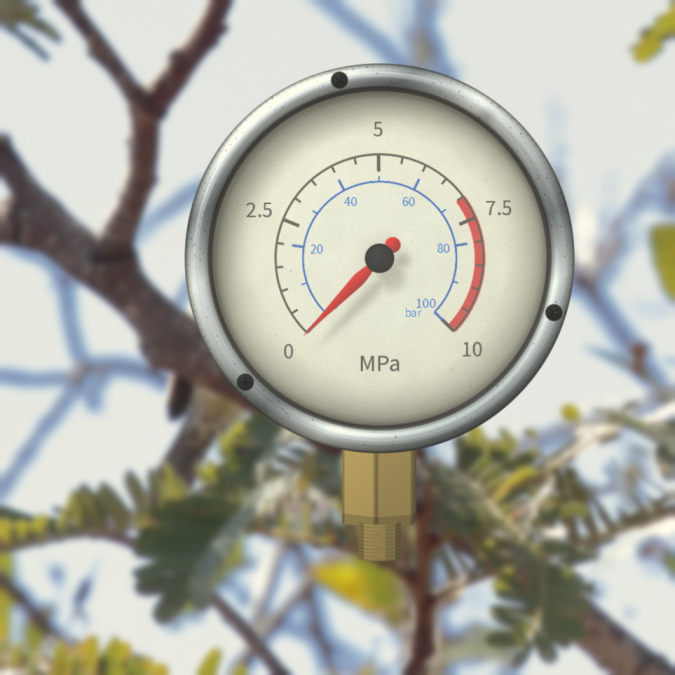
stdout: 0MPa
